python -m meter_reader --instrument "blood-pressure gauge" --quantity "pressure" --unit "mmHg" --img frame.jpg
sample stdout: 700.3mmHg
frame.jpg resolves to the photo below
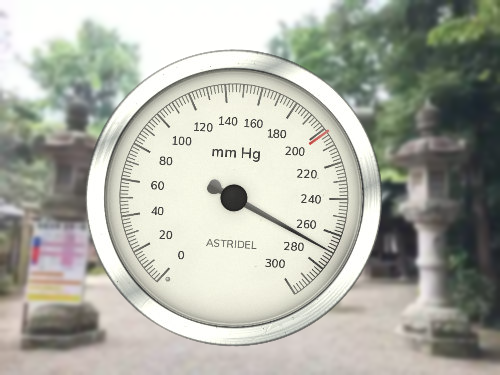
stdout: 270mmHg
